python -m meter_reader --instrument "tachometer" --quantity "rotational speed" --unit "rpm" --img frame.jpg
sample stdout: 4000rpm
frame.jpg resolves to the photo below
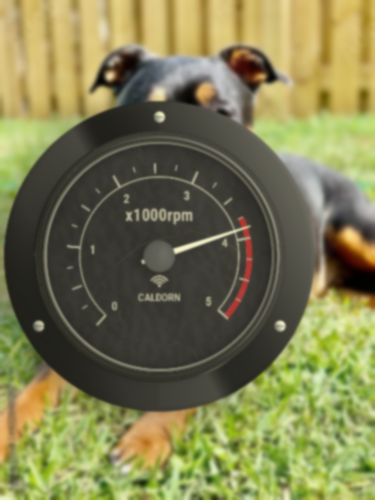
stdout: 3875rpm
